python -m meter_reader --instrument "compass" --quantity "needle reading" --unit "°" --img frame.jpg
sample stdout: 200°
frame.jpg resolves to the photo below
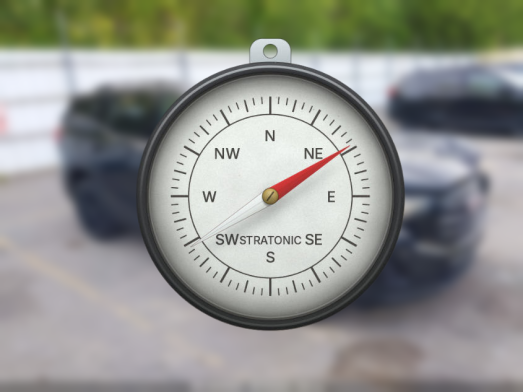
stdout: 57.5°
